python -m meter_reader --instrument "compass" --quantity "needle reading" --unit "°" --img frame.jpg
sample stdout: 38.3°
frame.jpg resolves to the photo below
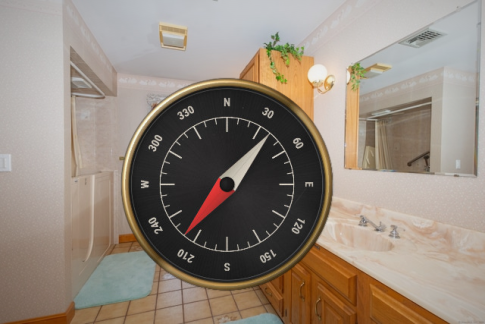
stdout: 220°
